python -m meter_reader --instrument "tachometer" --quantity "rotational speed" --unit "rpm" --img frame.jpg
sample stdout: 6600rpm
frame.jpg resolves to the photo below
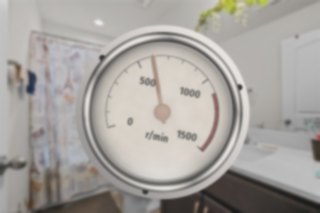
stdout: 600rpm
